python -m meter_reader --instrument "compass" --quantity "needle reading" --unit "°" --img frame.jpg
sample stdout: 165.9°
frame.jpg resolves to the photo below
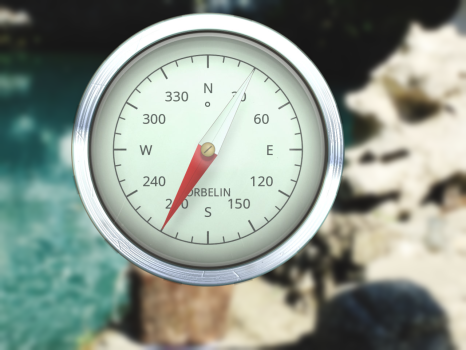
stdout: 210°
